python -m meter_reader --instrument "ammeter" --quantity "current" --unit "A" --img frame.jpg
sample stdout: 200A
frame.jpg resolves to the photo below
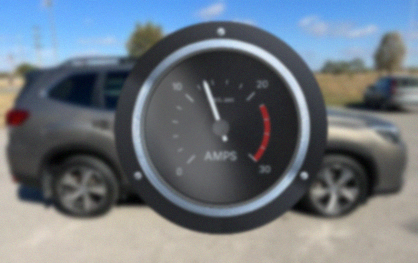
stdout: 13A
